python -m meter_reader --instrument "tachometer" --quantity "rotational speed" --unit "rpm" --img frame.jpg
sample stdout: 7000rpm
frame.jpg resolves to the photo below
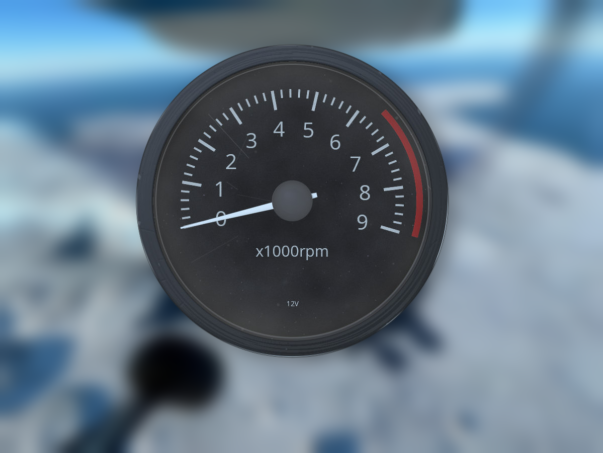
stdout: 0rpm
